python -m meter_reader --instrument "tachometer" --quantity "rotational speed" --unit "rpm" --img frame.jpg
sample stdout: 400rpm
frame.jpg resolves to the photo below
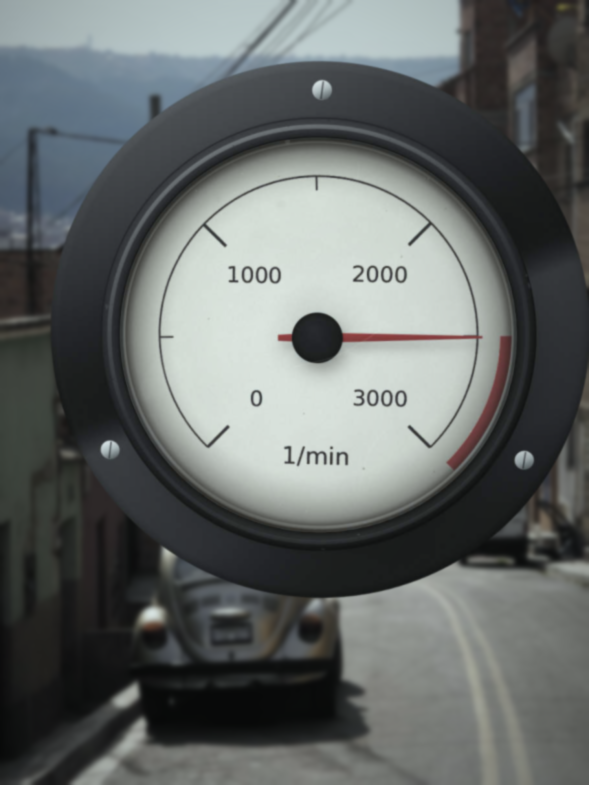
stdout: 2500rpm
